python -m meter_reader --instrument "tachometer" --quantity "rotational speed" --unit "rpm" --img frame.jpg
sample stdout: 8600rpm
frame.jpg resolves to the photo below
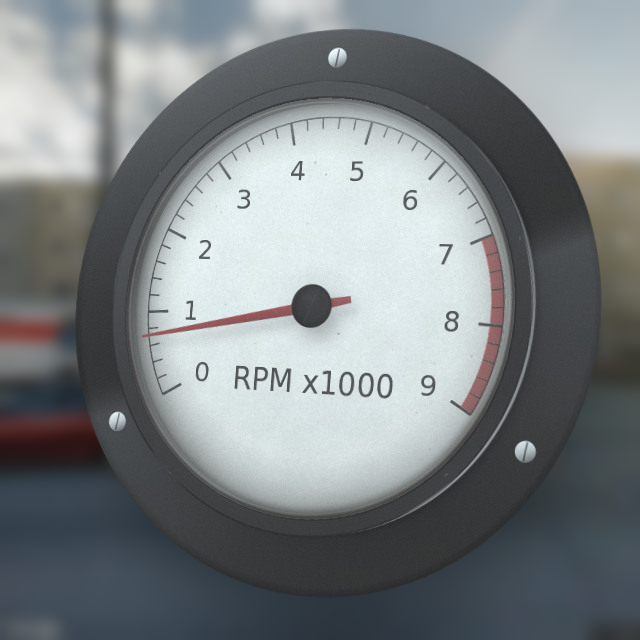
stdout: 700rpm
